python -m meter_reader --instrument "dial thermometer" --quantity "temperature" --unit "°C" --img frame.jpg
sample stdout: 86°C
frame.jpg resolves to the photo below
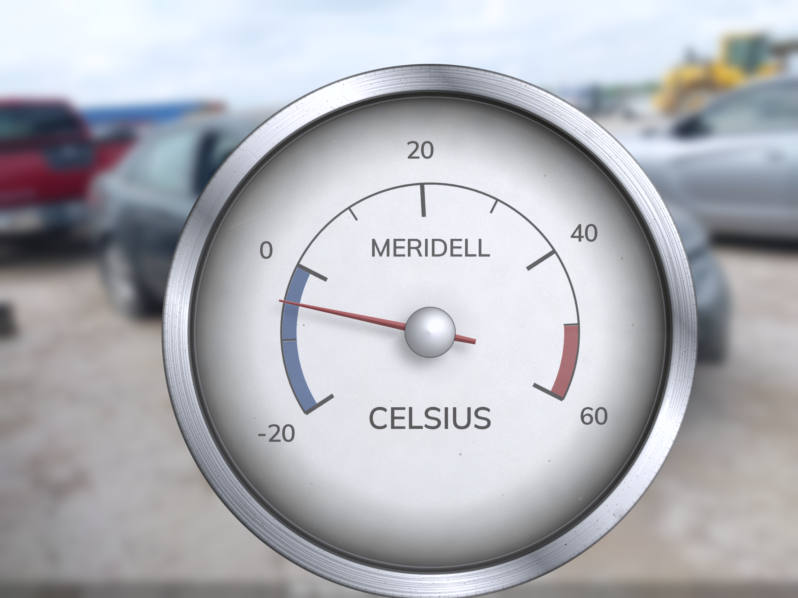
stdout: -5°C
